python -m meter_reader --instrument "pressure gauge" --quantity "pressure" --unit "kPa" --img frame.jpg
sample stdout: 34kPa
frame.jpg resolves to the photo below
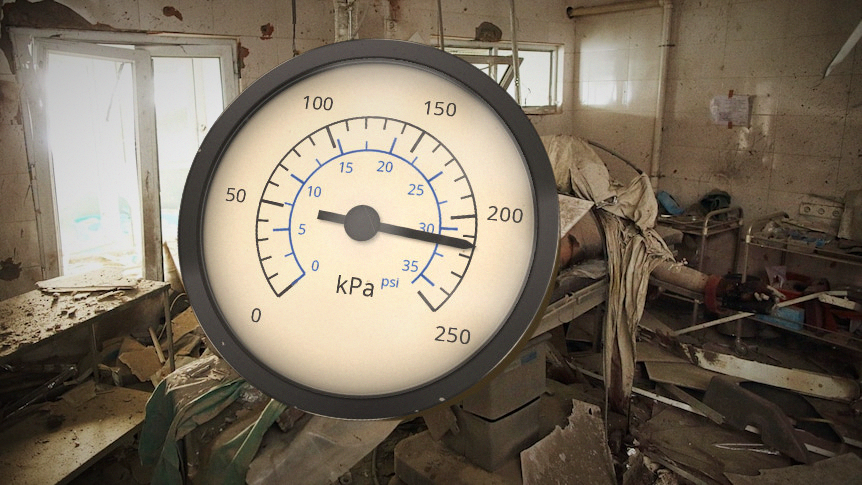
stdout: 215kPa
